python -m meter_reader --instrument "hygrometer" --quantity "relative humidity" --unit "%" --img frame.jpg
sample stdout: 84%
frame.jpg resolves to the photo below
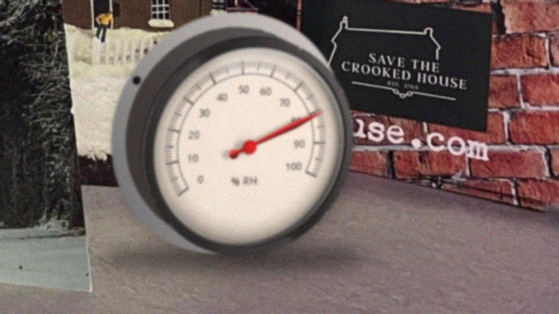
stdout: 80%
